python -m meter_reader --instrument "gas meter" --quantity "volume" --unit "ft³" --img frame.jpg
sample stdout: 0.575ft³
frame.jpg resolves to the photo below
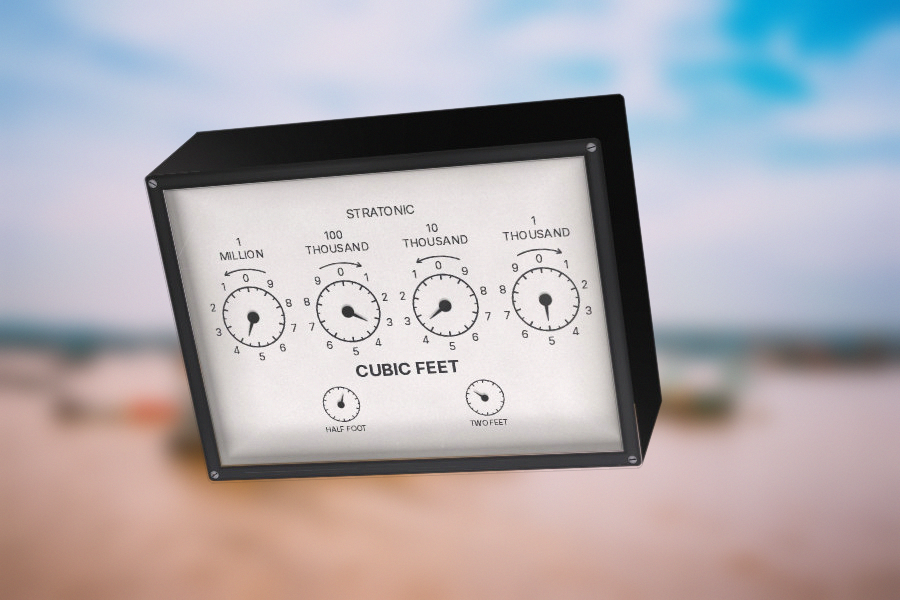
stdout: 433500ft³
